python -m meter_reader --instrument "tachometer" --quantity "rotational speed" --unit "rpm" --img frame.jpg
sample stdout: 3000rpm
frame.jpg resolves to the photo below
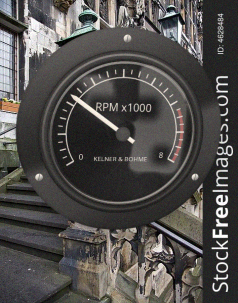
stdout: 2250rpm
